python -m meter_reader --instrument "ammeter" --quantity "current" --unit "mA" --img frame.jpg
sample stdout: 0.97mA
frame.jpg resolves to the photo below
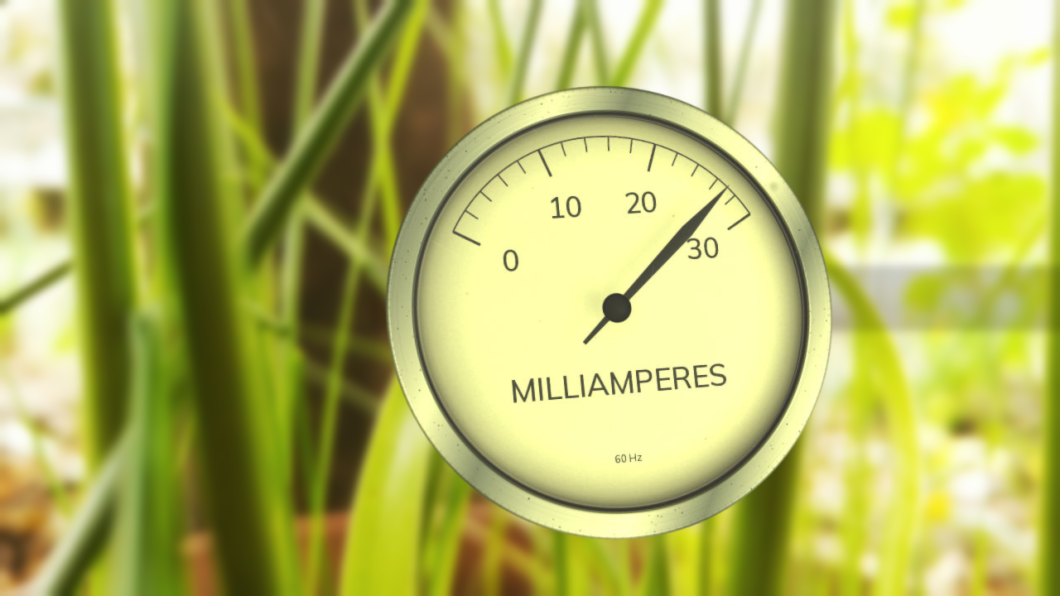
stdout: 27mA
